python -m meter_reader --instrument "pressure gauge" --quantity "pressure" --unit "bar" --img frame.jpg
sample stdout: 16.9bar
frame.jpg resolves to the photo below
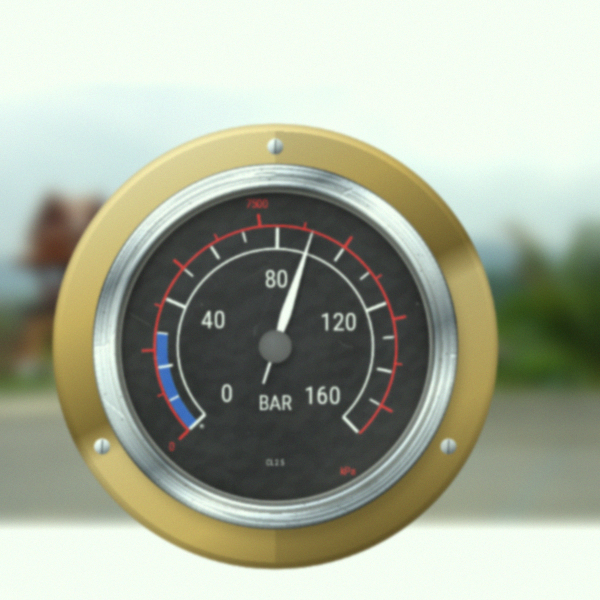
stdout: 90bar
